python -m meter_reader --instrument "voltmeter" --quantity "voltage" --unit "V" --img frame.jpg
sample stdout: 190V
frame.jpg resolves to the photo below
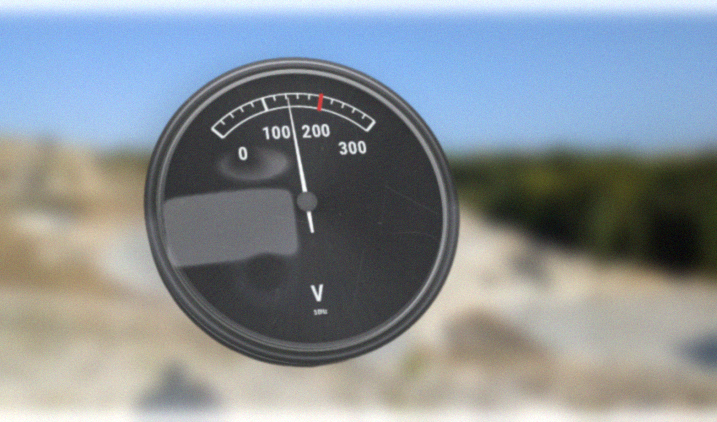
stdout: 140V
